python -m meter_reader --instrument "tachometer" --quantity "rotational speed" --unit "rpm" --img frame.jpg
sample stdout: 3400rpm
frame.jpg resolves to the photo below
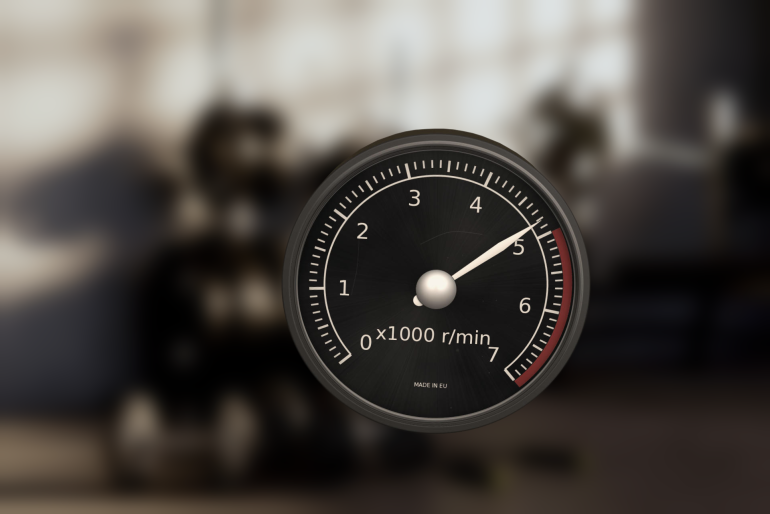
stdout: 4800rpm
